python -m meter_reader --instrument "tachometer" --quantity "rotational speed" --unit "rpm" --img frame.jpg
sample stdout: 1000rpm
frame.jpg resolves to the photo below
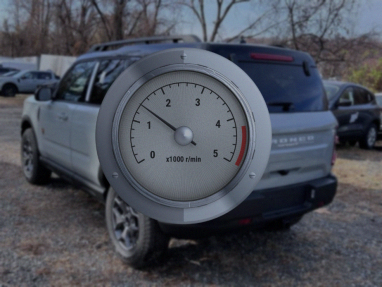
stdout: 1400rpm
